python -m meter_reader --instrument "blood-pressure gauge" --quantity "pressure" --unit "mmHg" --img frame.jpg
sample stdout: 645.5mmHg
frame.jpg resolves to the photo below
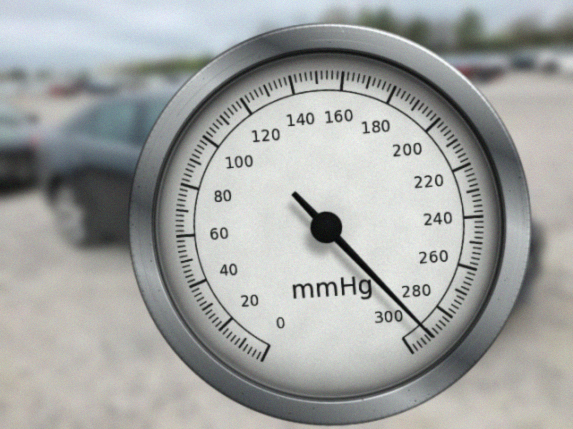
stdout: 290mmHg
